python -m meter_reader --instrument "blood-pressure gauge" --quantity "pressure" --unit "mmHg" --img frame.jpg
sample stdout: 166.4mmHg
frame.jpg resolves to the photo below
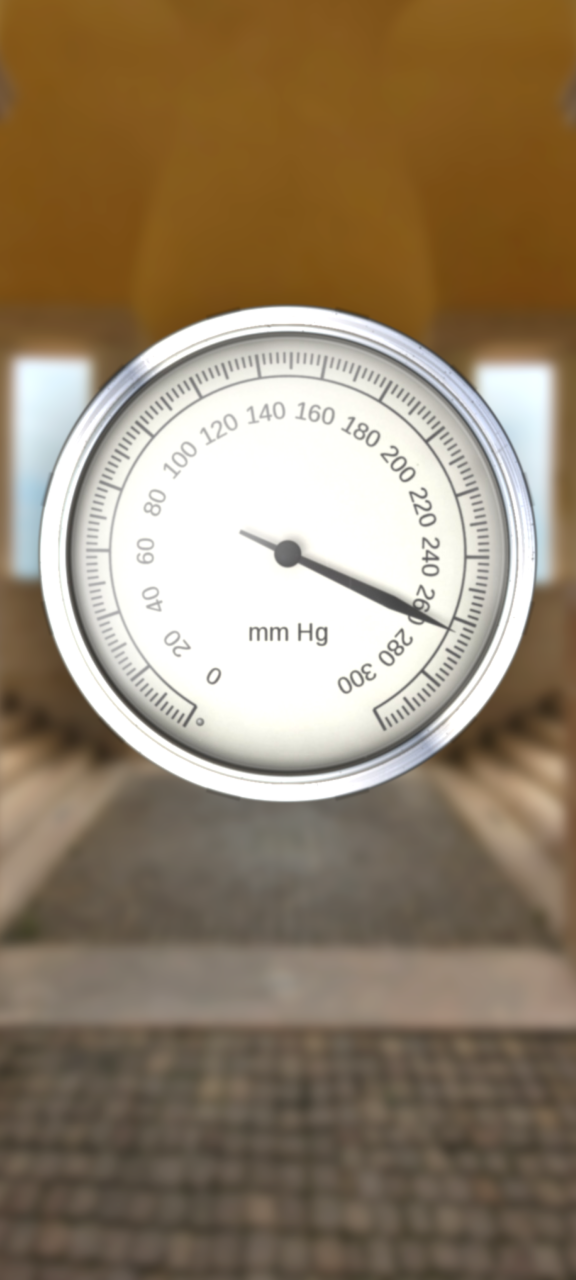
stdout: 264mmHg
